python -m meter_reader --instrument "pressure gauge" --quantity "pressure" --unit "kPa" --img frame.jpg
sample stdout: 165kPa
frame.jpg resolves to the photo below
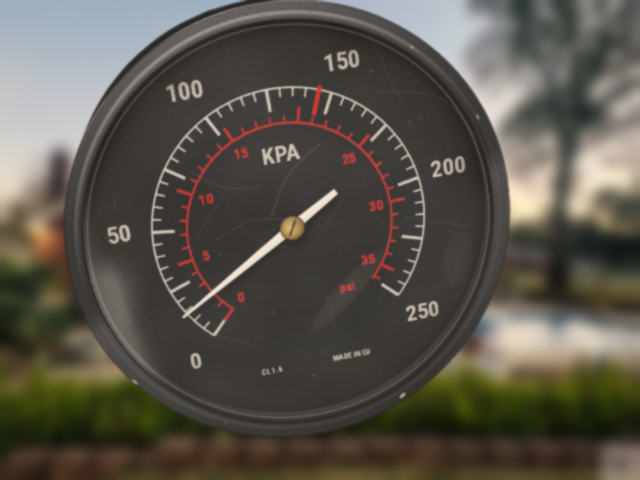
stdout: 15kPa
